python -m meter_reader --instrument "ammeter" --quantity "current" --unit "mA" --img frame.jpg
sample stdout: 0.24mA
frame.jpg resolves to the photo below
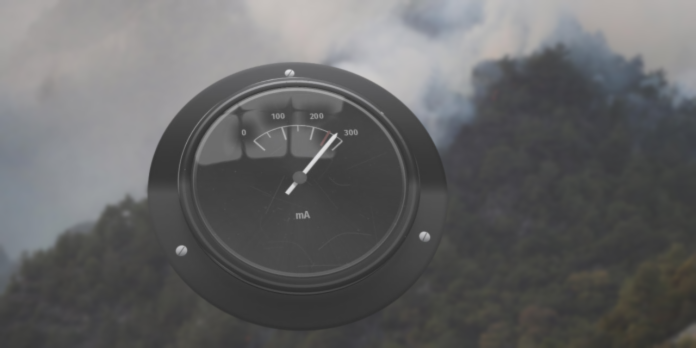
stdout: 275mA
